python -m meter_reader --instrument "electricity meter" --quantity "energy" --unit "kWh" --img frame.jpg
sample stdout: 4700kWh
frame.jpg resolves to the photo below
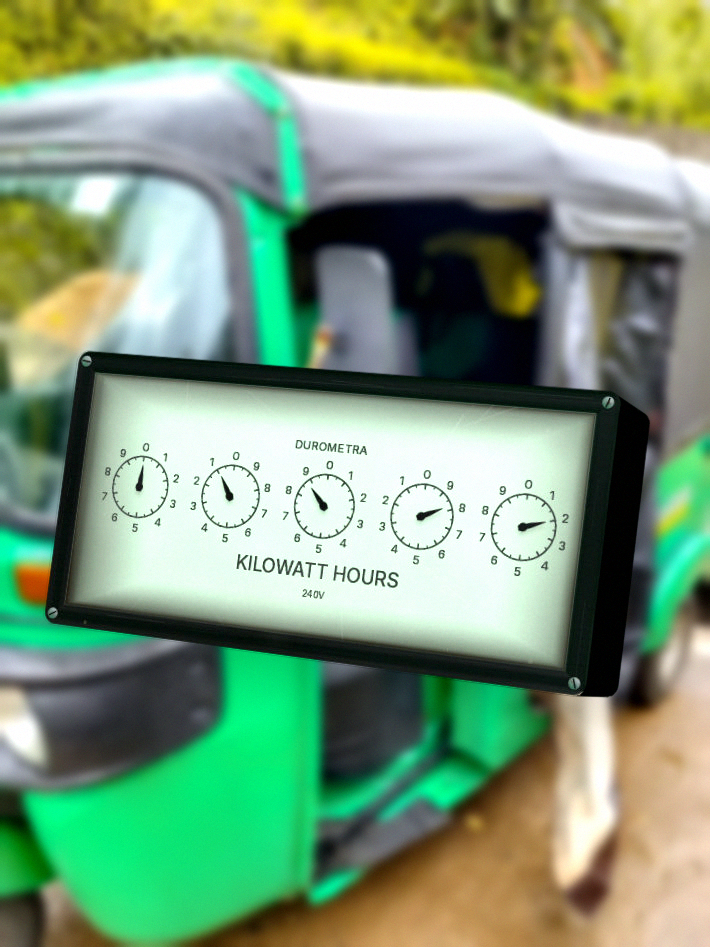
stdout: 882kWh
